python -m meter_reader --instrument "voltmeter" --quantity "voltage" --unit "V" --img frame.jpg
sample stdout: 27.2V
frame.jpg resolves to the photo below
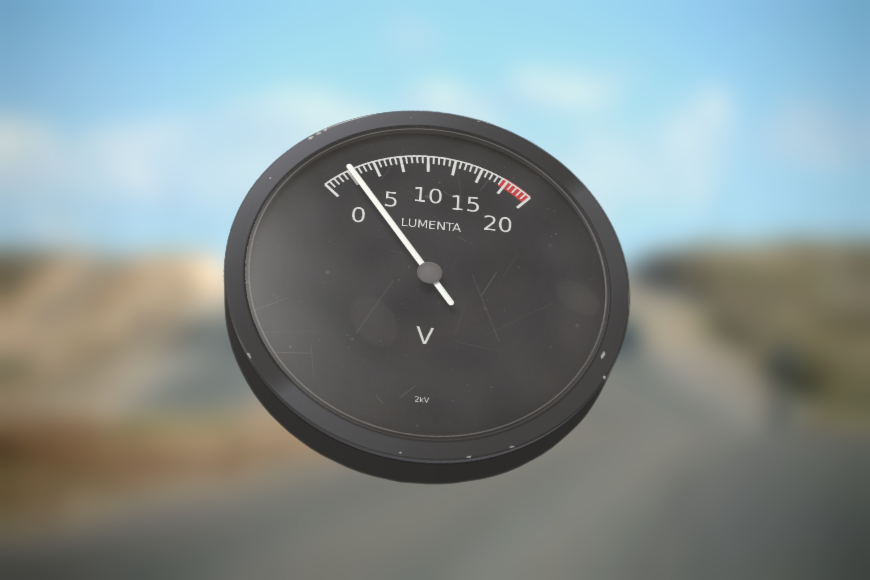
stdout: 2.5V
